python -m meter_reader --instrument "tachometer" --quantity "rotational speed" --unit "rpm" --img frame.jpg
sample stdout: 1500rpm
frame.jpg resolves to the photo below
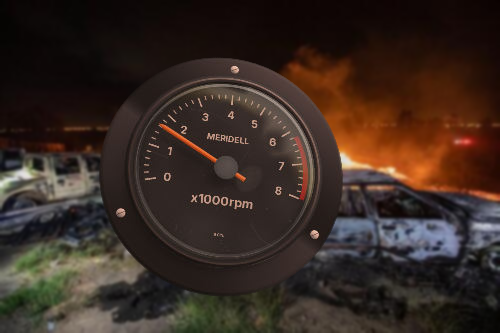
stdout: 1600rpm
